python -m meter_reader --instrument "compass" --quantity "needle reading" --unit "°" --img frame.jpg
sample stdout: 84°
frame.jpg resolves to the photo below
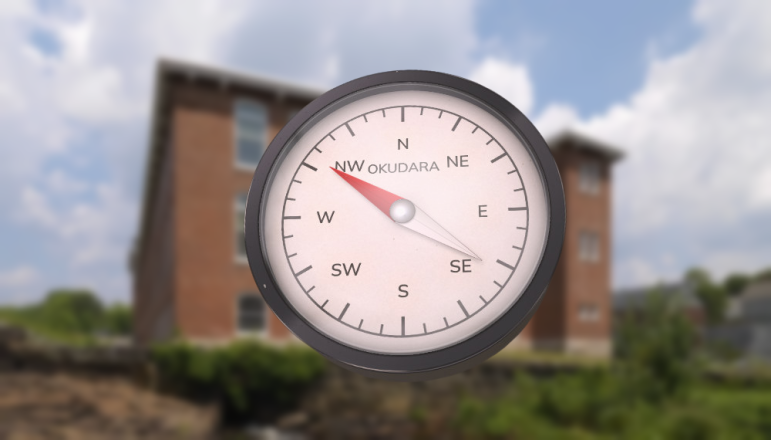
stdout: 305°
